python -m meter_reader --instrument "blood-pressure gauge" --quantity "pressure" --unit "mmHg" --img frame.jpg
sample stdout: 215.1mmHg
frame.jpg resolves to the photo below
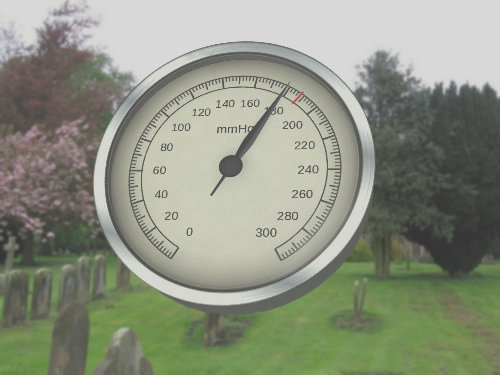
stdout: 180mmHg
